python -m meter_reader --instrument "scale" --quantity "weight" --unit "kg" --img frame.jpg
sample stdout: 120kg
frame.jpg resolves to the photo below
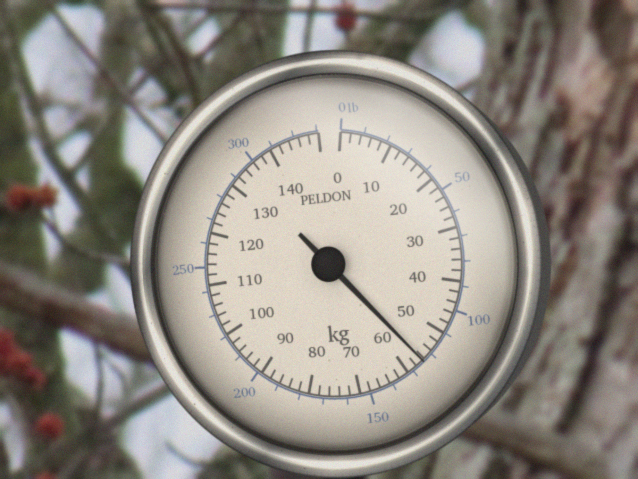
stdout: 56kg
